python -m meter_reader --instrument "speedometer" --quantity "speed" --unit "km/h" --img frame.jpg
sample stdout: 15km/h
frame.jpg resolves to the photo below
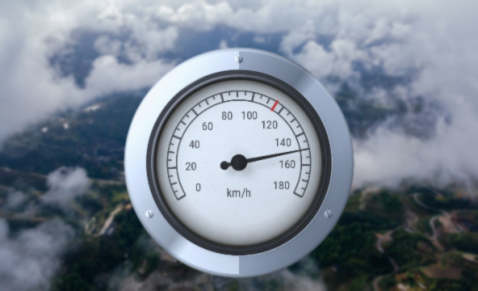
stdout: 150km/h
